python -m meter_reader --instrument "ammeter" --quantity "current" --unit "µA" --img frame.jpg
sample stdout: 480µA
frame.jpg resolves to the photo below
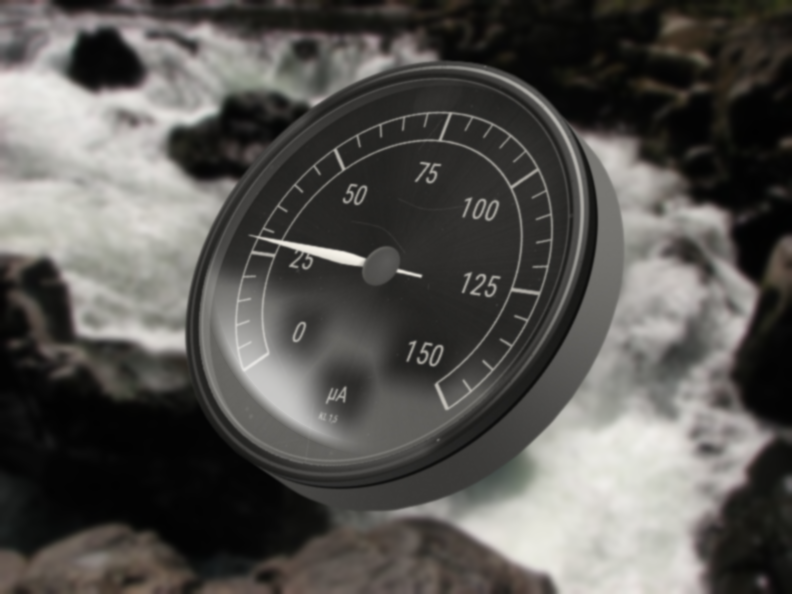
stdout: 27.5µA
